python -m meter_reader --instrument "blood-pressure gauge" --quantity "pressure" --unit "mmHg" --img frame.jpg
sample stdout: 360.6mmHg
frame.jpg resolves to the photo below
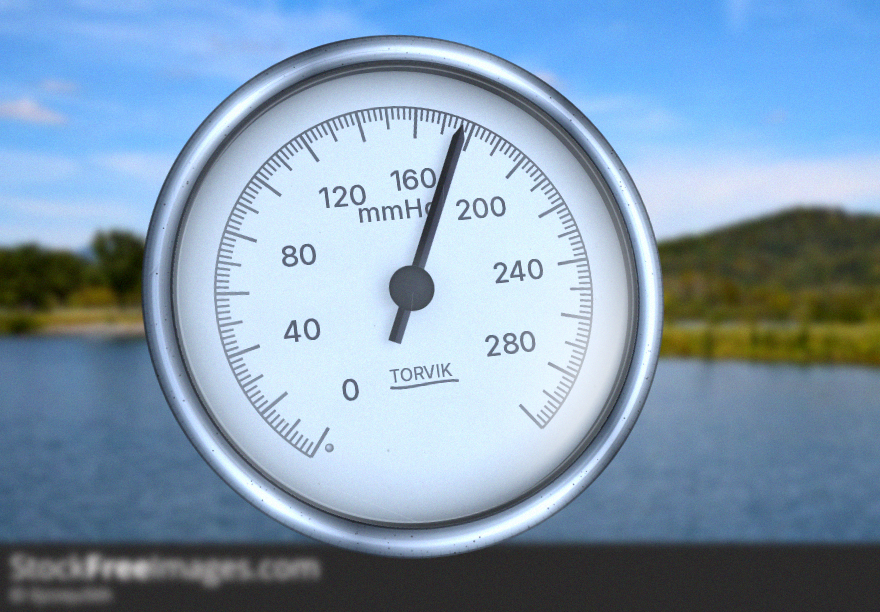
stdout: 176mmHg
